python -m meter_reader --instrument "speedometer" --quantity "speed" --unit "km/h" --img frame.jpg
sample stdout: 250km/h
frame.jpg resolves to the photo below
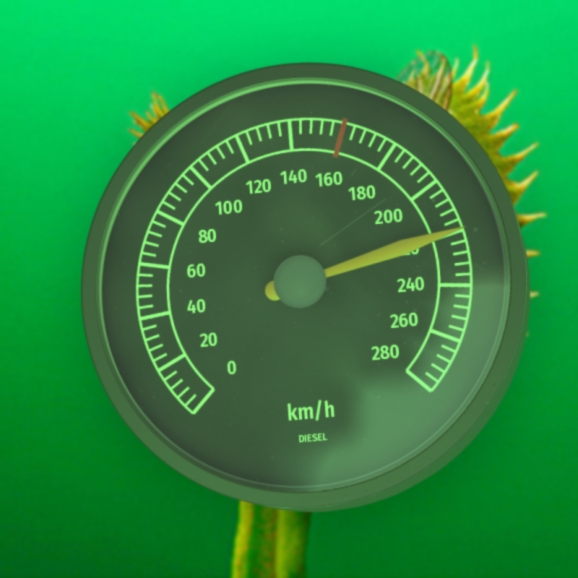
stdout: 220km/h
